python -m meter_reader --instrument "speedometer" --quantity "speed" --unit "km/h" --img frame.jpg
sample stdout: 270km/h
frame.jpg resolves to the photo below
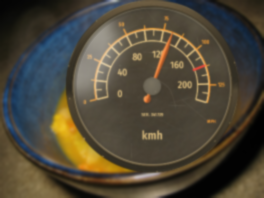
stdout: 130km/h
